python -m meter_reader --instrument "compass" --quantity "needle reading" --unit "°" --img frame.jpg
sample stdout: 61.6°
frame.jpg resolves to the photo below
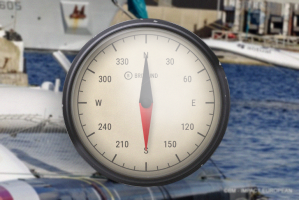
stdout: 180°
